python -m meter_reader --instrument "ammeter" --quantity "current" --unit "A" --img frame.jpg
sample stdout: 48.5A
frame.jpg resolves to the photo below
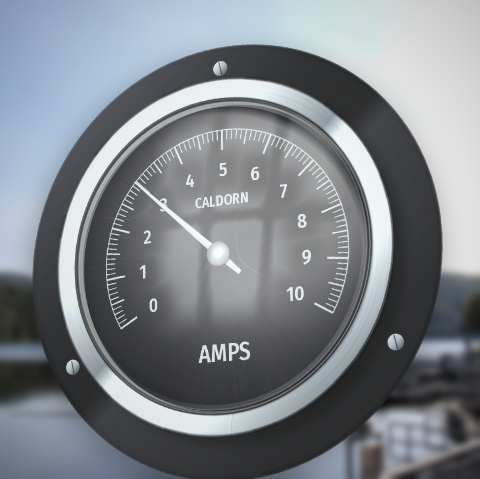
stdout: 3A
